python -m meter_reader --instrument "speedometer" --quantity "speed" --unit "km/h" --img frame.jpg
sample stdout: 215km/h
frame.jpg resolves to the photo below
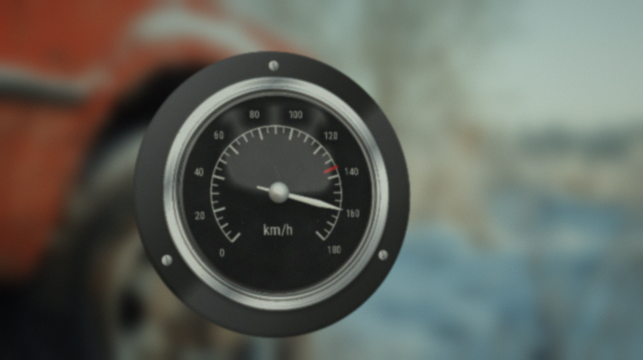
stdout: 160km/h
